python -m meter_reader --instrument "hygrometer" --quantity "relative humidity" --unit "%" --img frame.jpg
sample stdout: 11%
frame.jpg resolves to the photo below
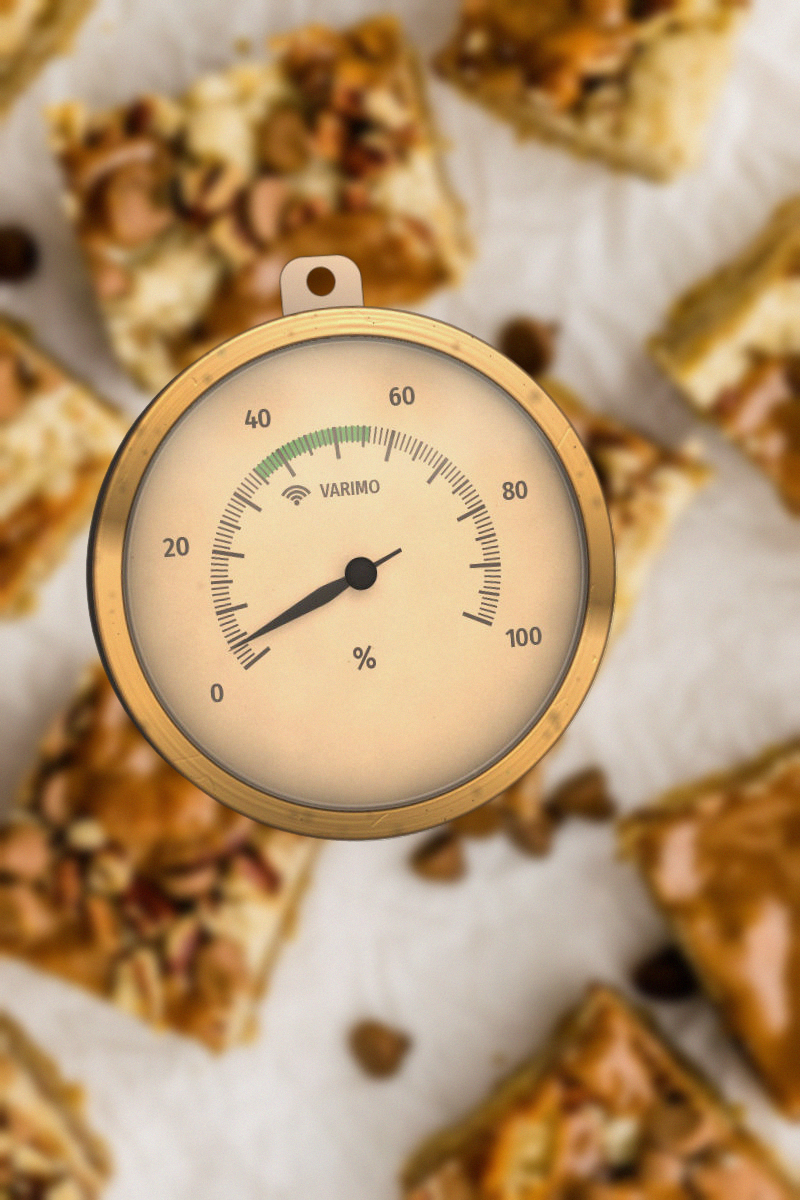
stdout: 4%
